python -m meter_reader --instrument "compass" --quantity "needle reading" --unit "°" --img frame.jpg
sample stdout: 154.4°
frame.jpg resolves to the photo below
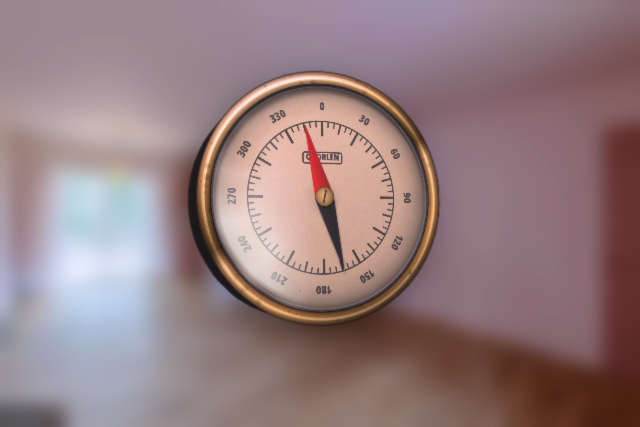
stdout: 345°
